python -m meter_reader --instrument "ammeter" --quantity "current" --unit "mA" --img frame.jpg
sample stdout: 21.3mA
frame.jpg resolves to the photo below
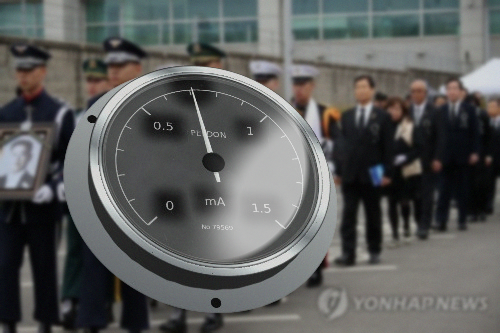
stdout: 0.7mA
